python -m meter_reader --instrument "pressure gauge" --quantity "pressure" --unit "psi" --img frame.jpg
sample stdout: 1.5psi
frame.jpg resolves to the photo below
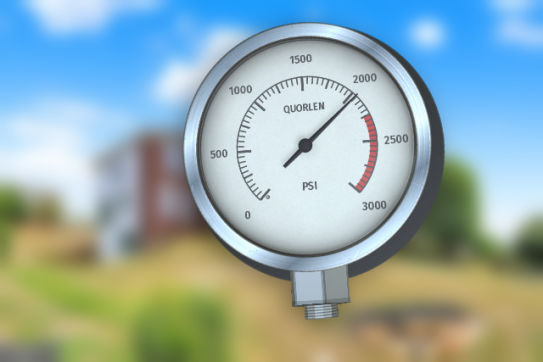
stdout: 2050psi
